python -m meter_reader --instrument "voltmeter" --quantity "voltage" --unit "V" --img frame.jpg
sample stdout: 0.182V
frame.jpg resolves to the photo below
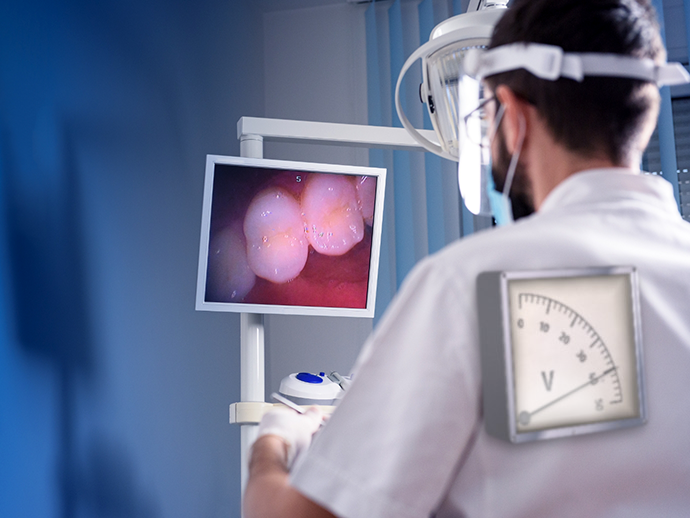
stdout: 40V
